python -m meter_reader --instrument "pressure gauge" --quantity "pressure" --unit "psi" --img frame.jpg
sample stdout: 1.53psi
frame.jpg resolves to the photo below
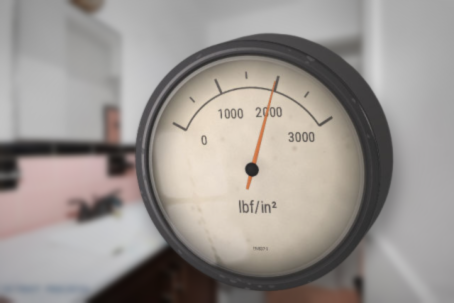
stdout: 2000psi
